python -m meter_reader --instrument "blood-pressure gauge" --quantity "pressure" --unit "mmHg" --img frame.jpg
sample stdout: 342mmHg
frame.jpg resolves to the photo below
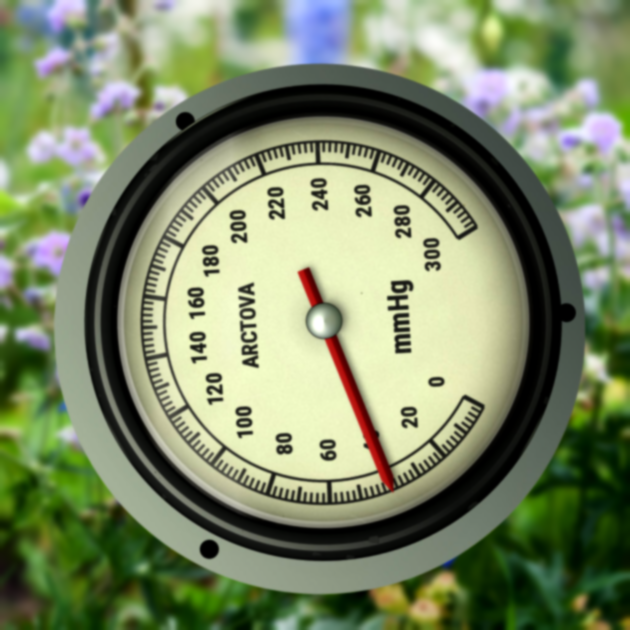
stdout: 40mmHg
